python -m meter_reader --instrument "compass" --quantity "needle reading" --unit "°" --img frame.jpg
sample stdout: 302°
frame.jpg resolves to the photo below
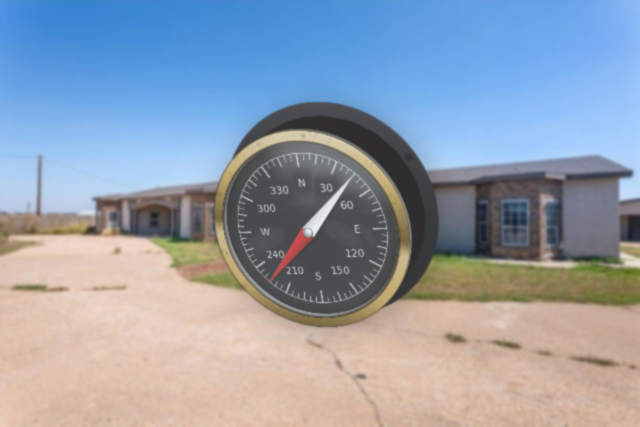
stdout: 225°
